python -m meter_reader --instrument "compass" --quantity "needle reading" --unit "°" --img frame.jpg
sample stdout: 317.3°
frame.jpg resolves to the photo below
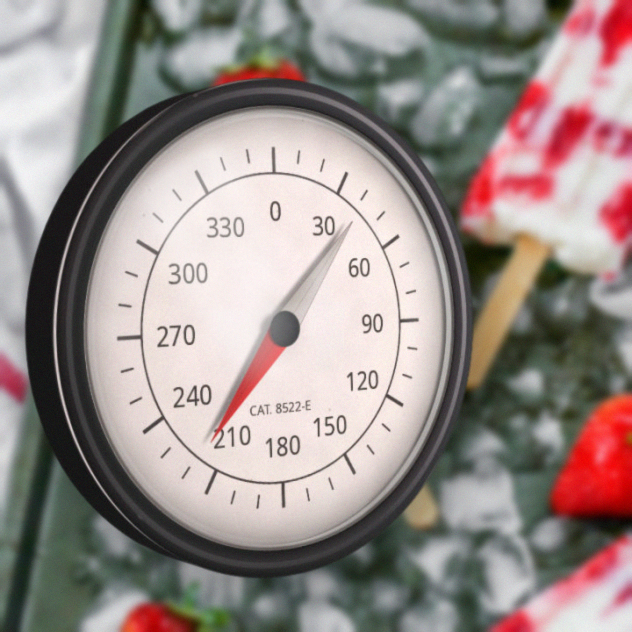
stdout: 220°
